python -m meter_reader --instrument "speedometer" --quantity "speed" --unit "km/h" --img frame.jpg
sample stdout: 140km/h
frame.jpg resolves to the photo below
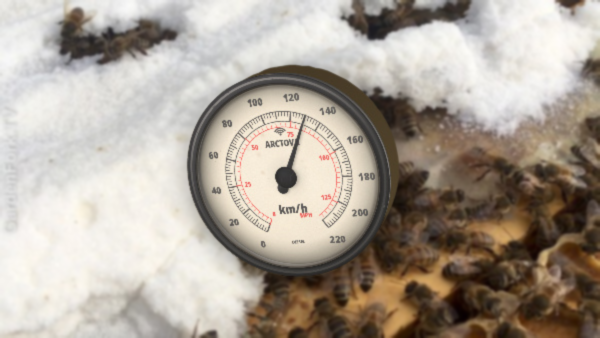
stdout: 130km/h
